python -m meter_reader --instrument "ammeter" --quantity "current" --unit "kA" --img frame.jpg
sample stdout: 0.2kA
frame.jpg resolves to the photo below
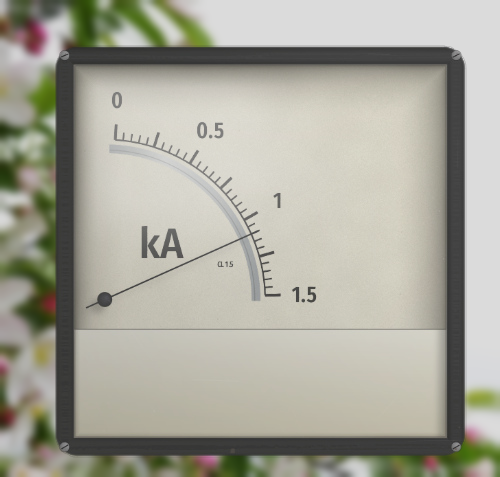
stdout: 1.1kA
